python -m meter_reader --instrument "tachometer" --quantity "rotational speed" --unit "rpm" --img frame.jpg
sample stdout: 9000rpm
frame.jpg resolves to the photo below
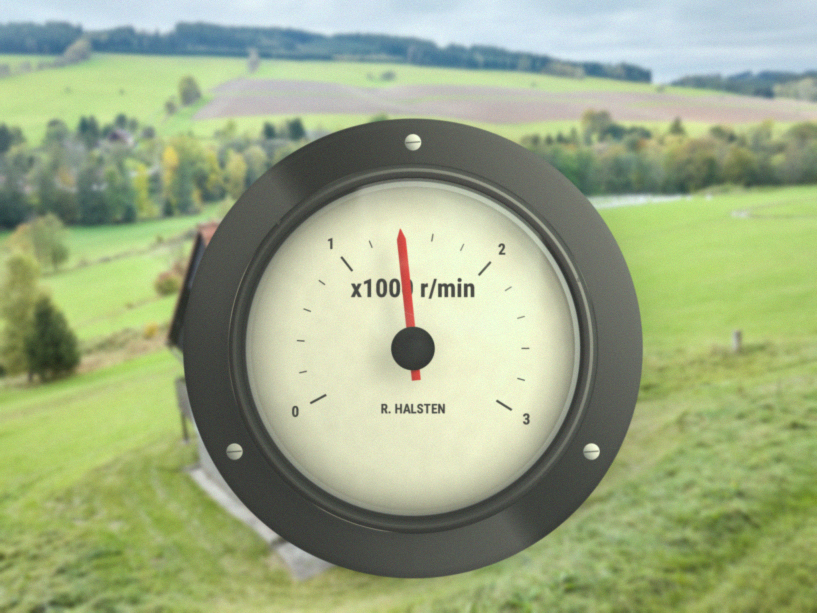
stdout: 1400rpm
